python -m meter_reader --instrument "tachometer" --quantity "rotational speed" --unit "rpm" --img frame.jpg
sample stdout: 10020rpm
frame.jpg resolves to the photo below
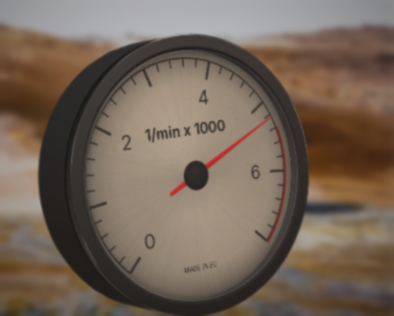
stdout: 5200rpm
